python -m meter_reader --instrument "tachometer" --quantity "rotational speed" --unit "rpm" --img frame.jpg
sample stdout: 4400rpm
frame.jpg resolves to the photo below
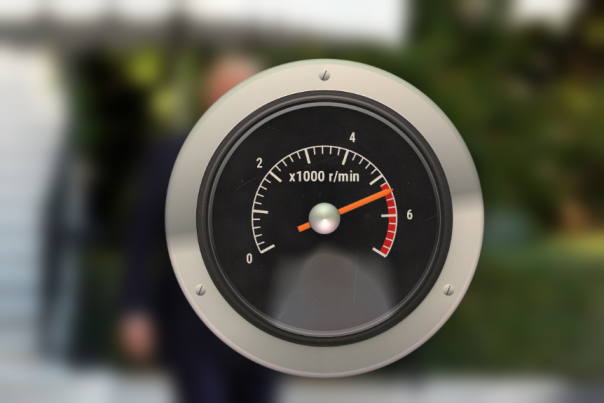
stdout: 5400rpm
